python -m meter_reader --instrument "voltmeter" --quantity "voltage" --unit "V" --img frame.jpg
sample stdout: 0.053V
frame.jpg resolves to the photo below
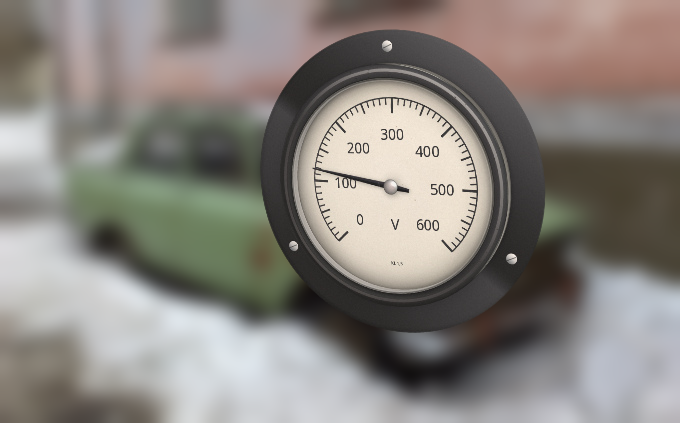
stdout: 120V
